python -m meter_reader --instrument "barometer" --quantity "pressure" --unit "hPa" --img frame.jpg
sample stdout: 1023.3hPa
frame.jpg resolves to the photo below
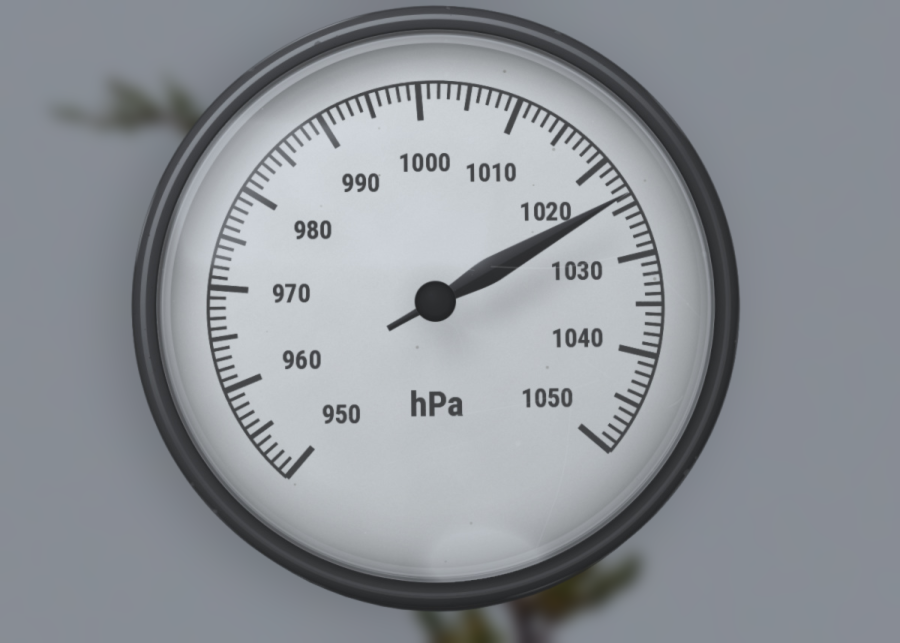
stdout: 1024hPa
